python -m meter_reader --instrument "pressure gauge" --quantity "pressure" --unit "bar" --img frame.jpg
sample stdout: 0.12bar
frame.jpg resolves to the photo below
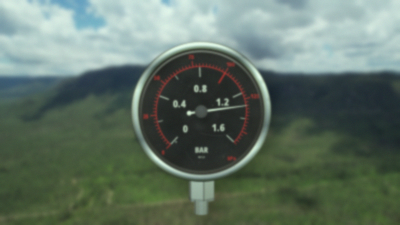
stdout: 1.3bar
